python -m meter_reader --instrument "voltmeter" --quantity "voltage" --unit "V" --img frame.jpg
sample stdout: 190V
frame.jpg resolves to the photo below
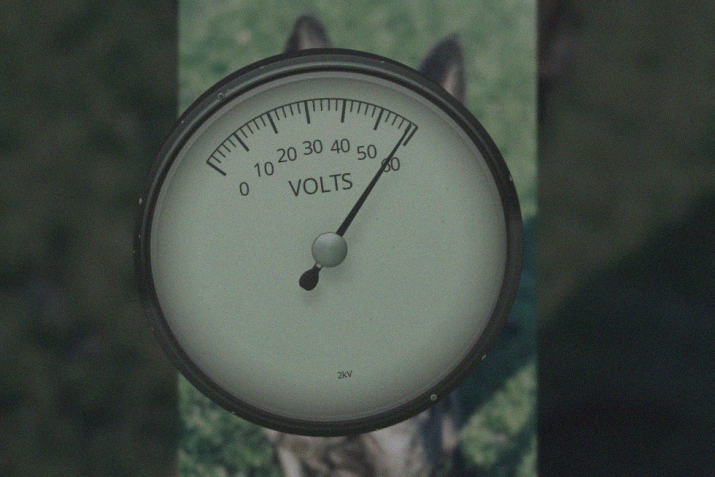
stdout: 58V
